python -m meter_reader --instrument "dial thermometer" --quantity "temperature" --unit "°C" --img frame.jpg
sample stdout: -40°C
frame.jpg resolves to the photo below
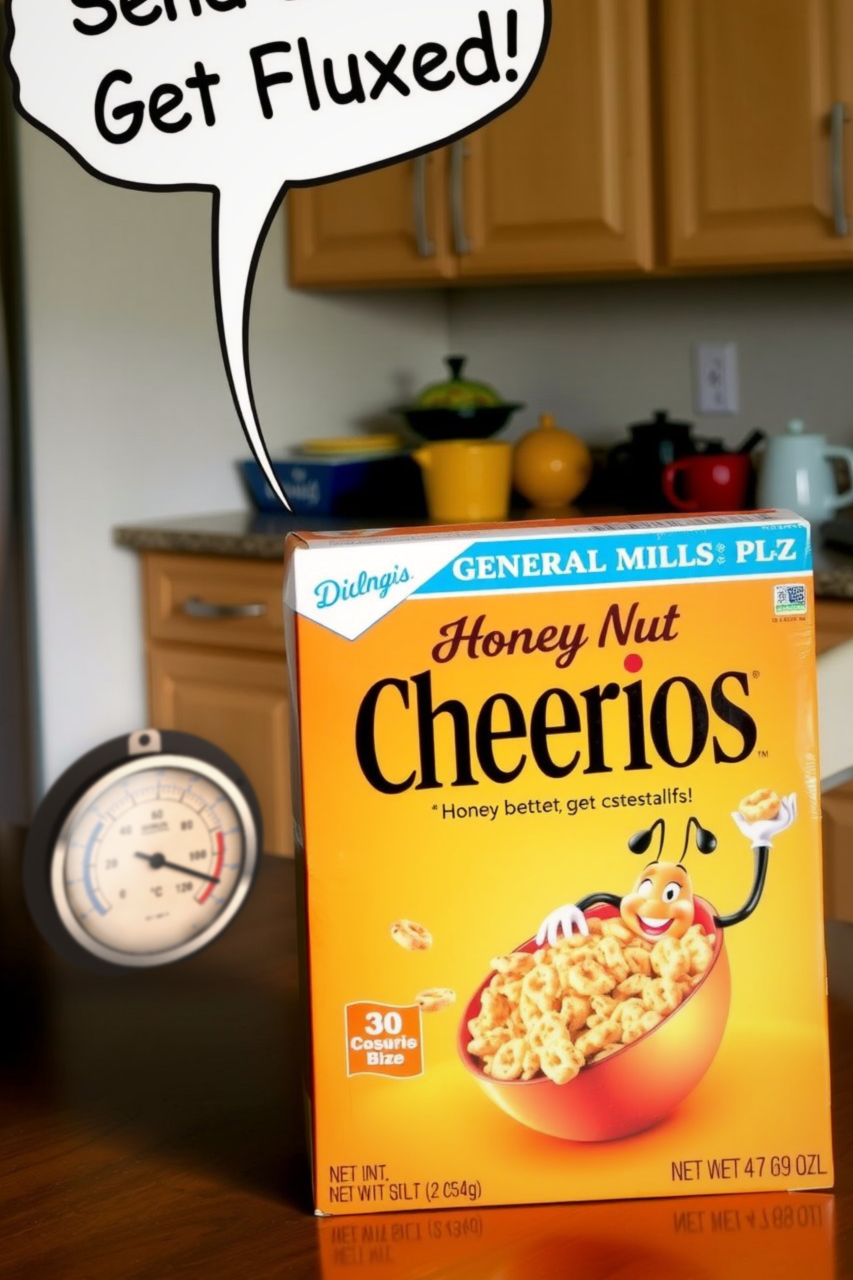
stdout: 110°C
